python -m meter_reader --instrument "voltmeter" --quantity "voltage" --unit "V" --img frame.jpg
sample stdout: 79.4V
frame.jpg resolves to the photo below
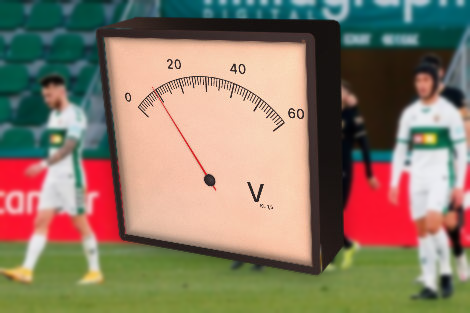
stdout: 10V
